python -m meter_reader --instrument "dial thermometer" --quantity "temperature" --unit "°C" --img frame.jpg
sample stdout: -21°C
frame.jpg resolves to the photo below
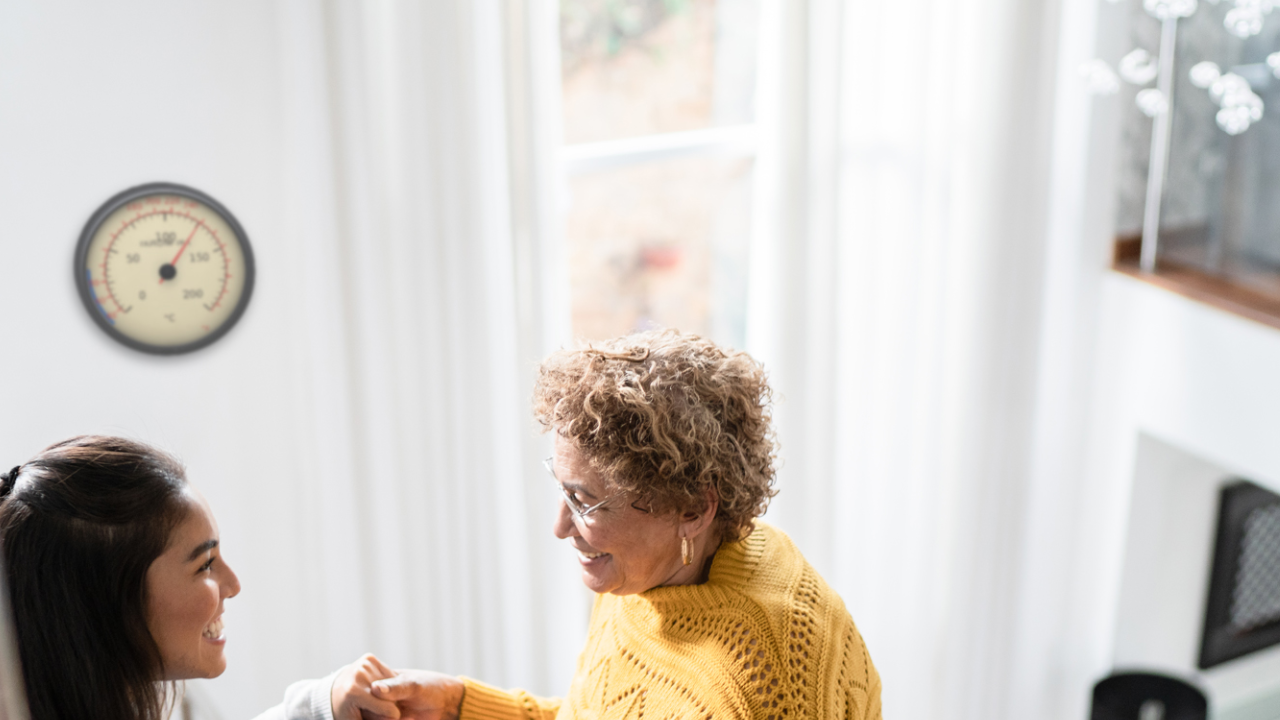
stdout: 125°C
